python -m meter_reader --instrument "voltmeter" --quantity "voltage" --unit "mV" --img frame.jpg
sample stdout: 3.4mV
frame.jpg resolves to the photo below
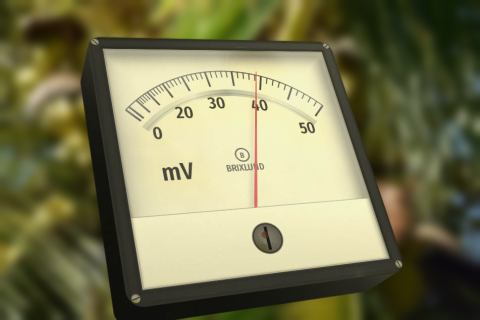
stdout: 39mV
